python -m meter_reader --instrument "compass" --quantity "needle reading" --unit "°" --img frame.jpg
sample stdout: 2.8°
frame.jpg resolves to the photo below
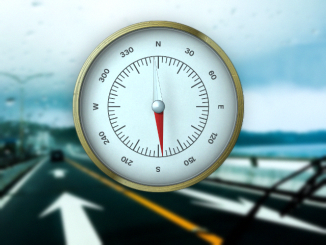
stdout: 175°
